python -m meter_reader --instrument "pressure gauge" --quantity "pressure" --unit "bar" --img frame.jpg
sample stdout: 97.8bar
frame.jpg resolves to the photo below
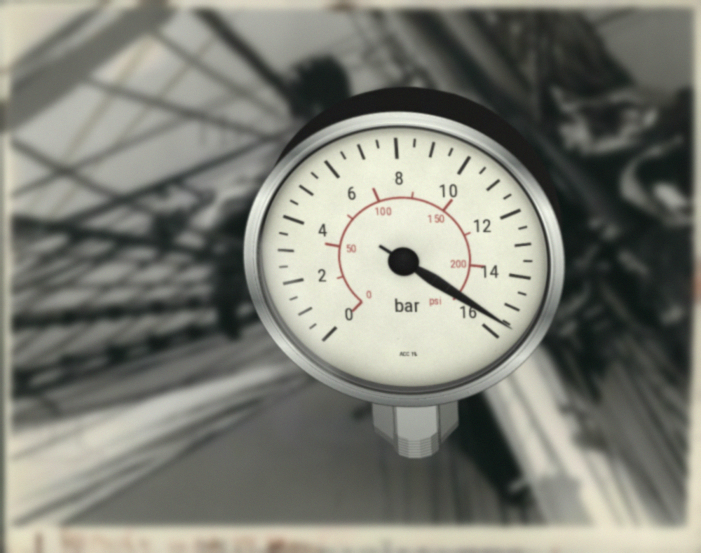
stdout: 15.5bar
